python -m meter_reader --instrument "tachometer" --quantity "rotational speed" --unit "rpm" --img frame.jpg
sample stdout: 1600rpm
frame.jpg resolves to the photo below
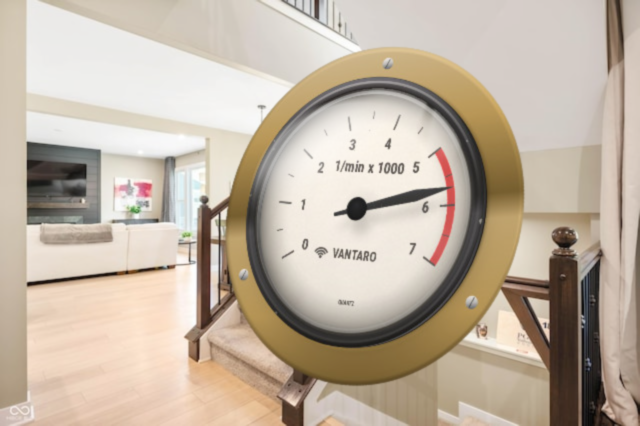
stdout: 5750rpm
